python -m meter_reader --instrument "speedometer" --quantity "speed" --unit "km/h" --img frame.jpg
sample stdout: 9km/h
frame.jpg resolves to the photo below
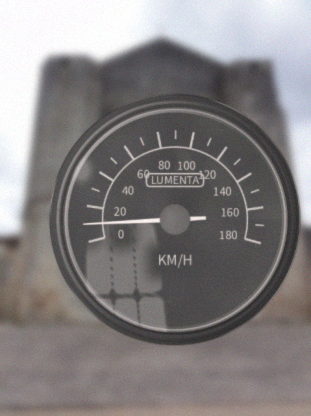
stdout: 10km/h
